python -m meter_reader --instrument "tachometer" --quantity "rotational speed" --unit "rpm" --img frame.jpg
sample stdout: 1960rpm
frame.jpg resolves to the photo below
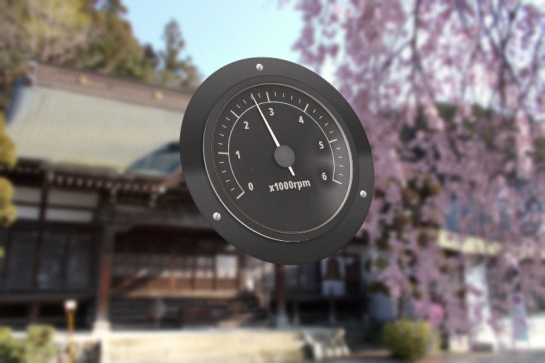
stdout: 2600rpm
